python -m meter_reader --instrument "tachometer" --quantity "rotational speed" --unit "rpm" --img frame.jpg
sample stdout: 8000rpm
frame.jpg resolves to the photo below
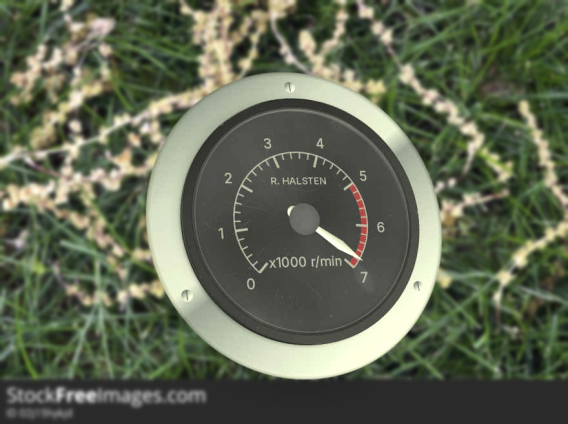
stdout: 6800rpm
